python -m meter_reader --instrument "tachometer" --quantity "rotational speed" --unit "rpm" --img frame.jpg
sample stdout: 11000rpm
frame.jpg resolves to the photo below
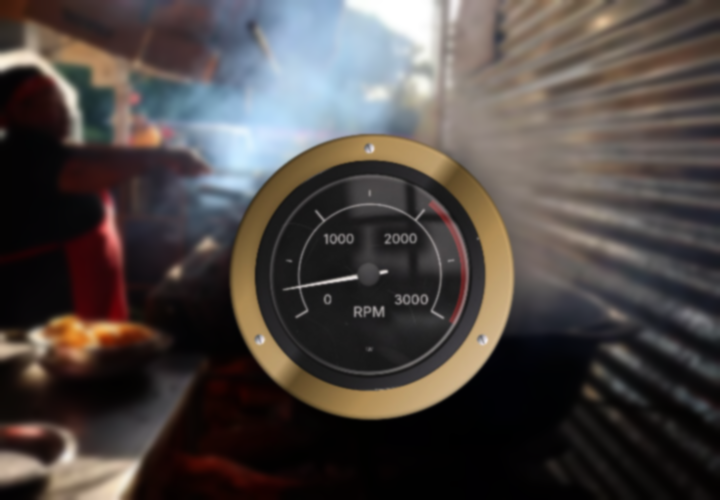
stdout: 250rpm
